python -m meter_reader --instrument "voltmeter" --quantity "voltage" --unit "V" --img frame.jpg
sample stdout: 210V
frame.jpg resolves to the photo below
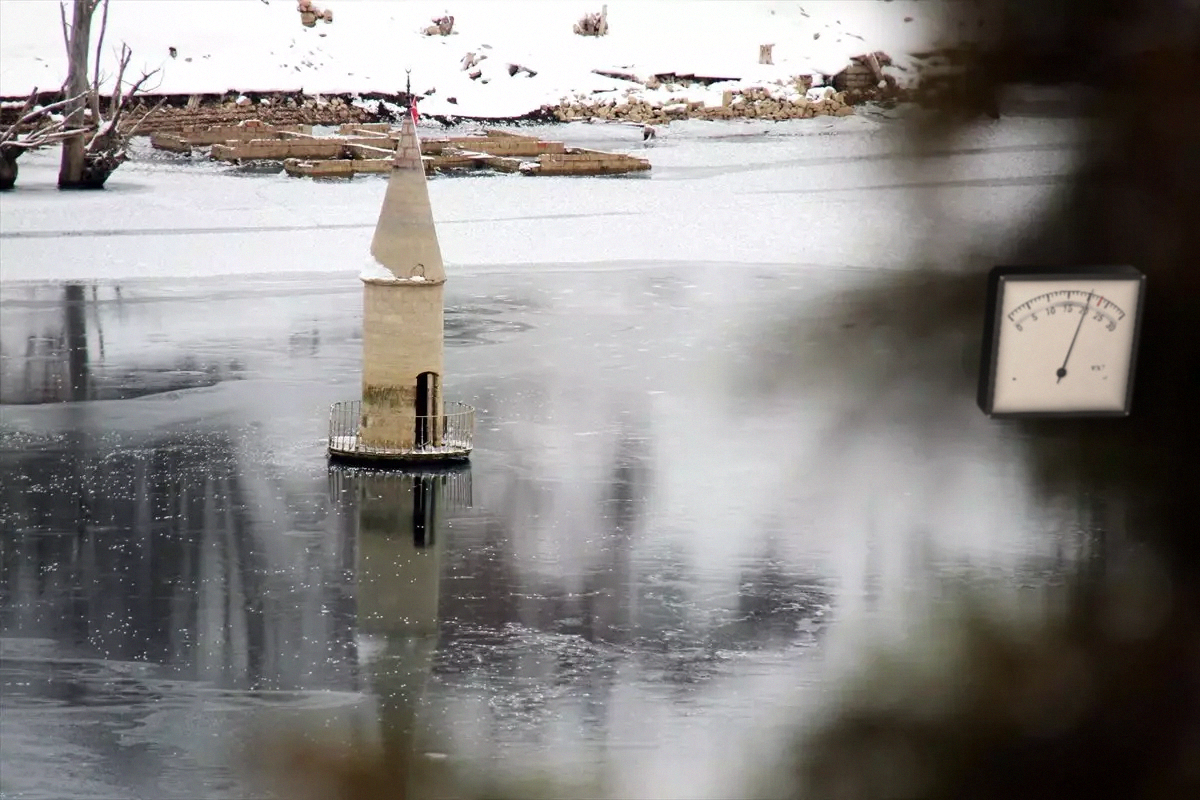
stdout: 20V
